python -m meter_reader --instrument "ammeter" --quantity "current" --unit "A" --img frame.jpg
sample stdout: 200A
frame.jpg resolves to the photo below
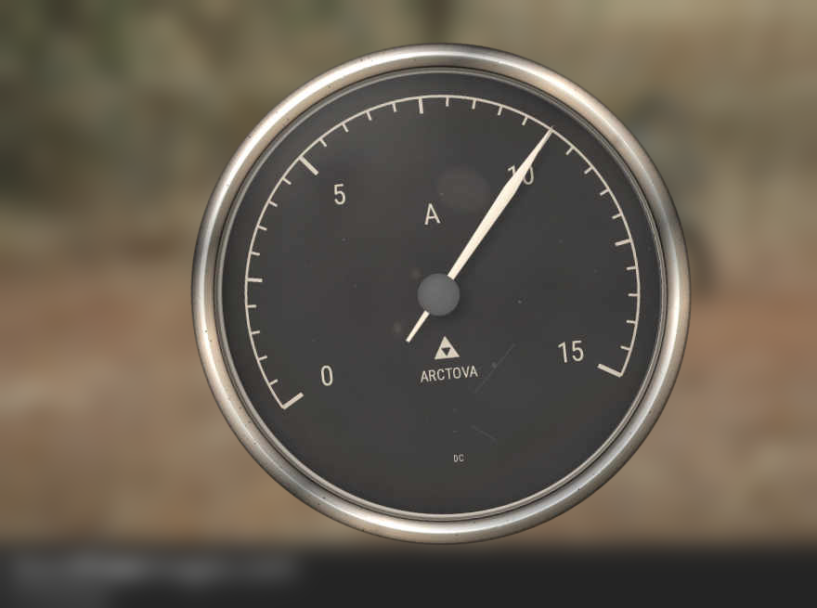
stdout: 10A
